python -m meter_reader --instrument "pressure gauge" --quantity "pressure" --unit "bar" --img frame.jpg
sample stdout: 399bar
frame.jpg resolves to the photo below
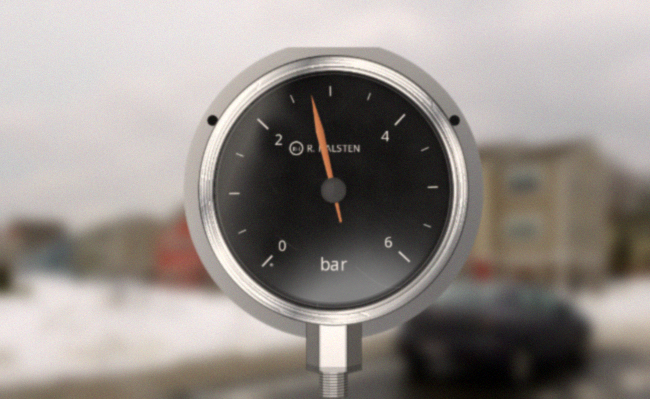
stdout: 2.75bar
